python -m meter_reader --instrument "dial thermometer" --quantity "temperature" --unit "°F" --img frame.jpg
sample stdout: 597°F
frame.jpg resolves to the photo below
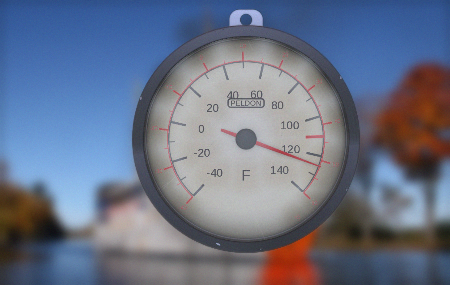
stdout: 125°F
